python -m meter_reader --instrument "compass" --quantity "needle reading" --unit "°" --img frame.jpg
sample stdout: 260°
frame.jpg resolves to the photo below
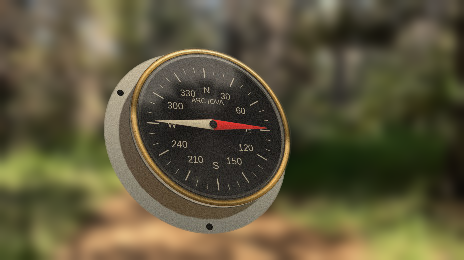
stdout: 90°
